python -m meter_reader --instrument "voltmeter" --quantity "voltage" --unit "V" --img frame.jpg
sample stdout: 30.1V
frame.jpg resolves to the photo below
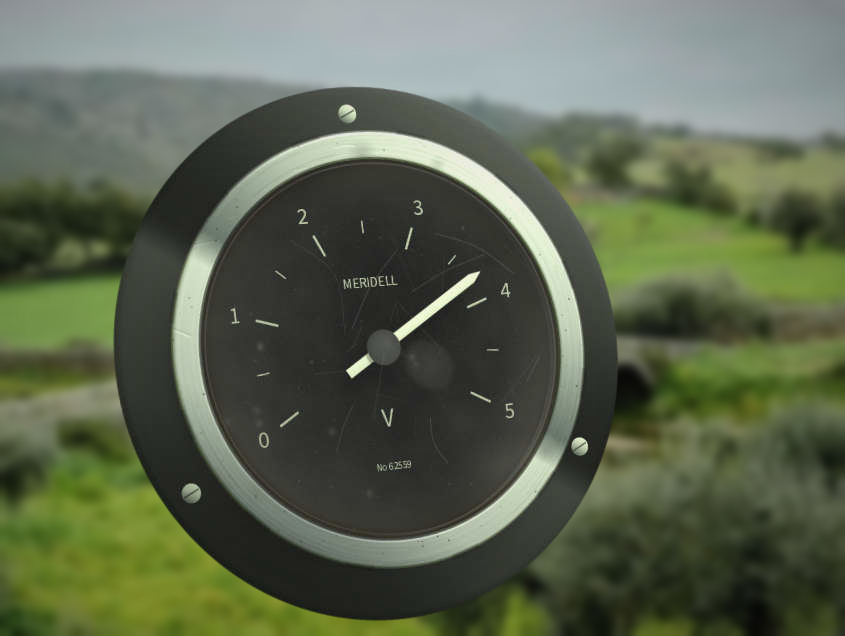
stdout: 3.75V
